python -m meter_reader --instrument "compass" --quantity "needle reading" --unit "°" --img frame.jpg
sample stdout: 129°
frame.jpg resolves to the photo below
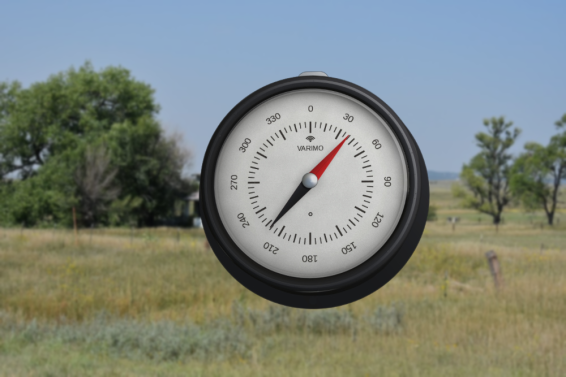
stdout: 40°
